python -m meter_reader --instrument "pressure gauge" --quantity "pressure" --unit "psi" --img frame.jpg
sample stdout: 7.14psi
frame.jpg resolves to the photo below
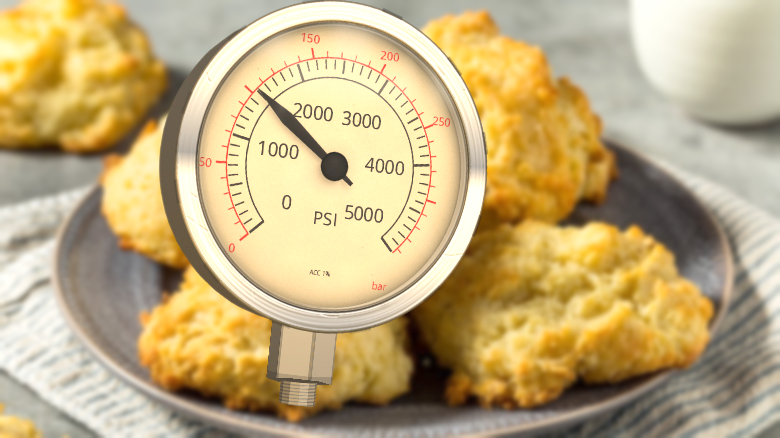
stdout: 1500psi
